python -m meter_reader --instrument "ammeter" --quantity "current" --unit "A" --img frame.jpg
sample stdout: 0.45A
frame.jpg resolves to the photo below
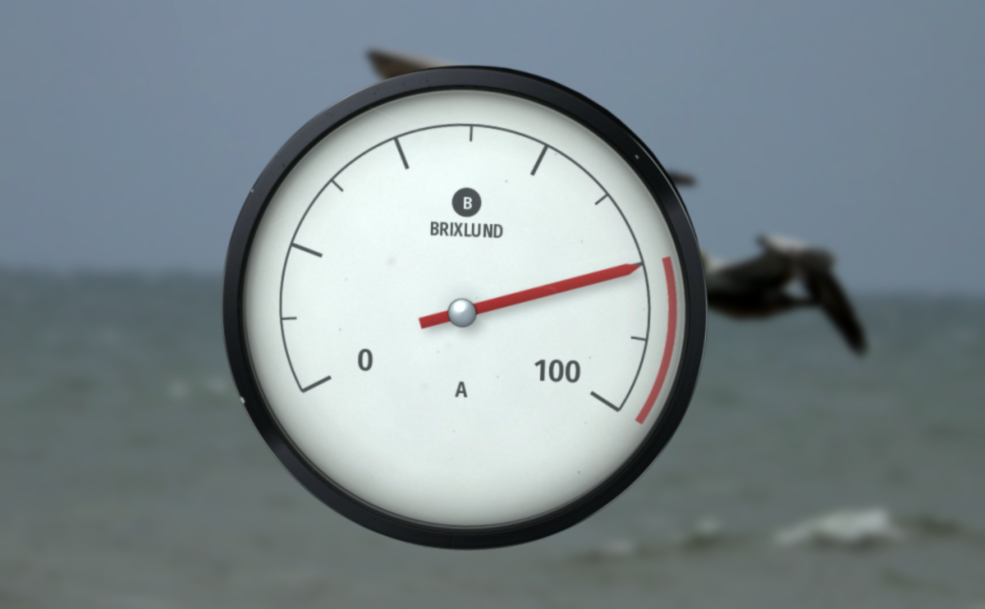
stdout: 80A
